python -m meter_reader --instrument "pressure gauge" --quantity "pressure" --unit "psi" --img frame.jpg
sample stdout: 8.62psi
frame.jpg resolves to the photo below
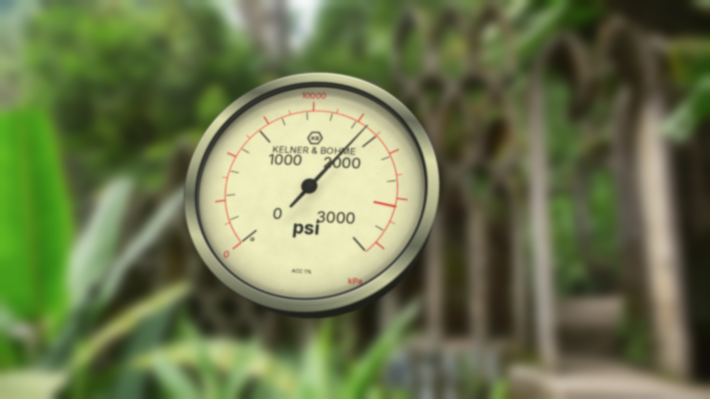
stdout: 1900psi
